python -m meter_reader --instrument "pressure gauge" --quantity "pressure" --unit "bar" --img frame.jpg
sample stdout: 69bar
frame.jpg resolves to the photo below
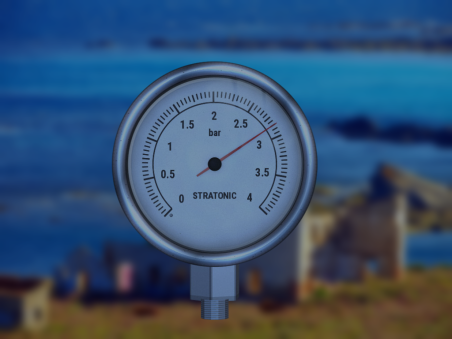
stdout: 2.85bar
